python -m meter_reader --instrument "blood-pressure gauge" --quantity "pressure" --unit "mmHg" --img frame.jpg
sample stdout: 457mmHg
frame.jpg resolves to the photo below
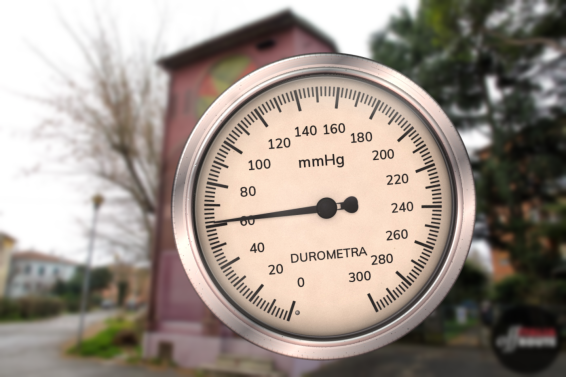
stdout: 62mmHg
